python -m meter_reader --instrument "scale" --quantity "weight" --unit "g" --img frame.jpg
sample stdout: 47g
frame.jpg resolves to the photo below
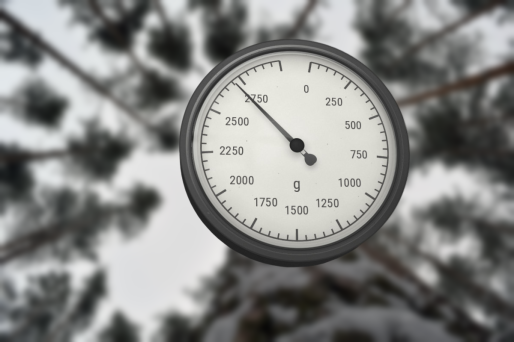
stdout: 2700g
